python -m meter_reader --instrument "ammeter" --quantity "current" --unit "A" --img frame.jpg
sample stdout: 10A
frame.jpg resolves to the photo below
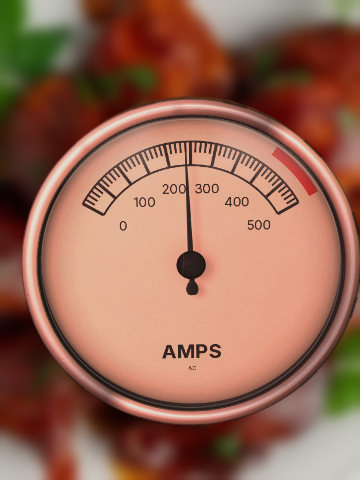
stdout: 240A
